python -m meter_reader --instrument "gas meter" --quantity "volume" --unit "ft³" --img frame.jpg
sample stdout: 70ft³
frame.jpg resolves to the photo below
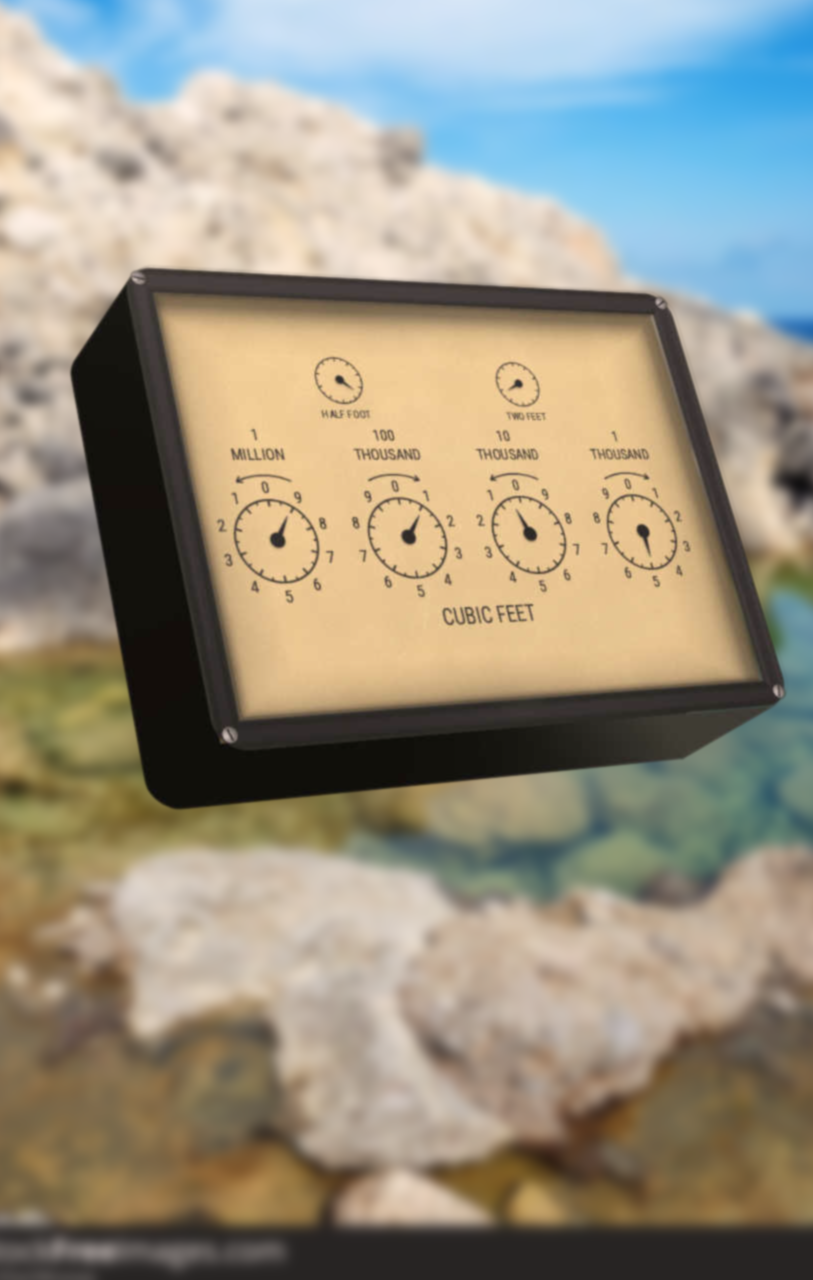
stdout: 910500ft³
